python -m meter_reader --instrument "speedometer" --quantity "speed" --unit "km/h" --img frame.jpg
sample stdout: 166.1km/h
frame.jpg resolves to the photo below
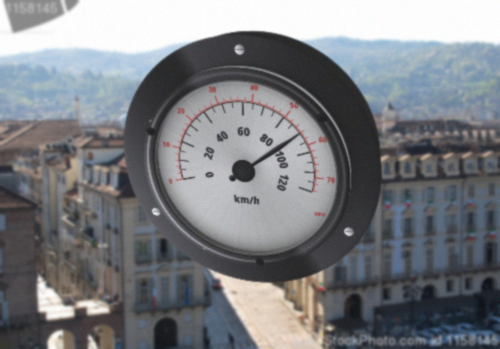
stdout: 90km/h
